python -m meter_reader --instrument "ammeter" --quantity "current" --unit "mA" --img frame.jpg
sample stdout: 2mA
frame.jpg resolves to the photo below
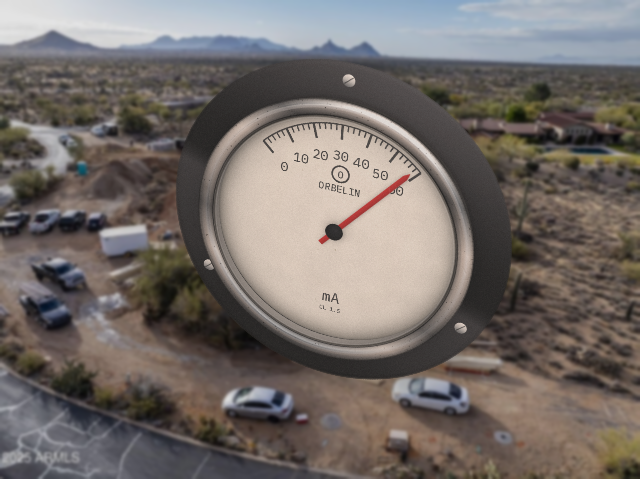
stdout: 58mA
